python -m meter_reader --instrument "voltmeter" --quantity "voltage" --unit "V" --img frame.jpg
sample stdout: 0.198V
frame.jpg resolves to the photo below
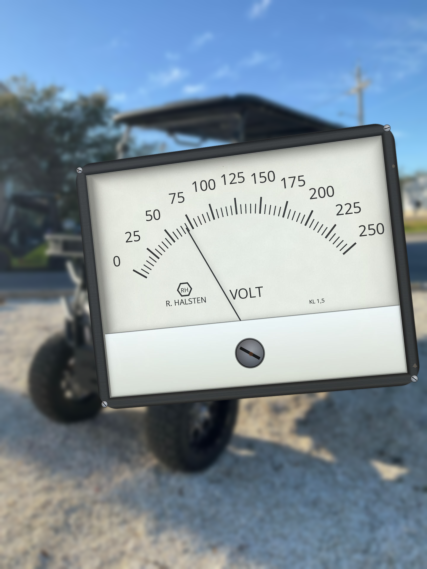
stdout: 70V
